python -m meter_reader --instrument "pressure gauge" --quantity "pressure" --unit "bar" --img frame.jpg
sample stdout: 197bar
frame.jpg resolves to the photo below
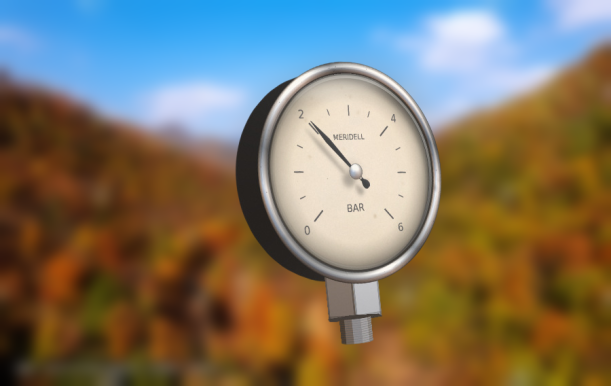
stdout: 2bar
